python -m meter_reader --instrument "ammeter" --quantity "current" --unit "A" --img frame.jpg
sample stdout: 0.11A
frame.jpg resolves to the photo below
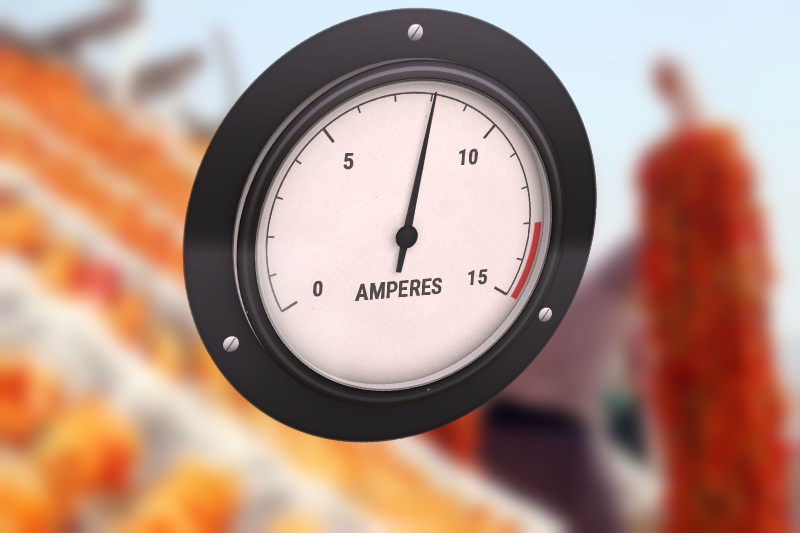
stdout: 8A
